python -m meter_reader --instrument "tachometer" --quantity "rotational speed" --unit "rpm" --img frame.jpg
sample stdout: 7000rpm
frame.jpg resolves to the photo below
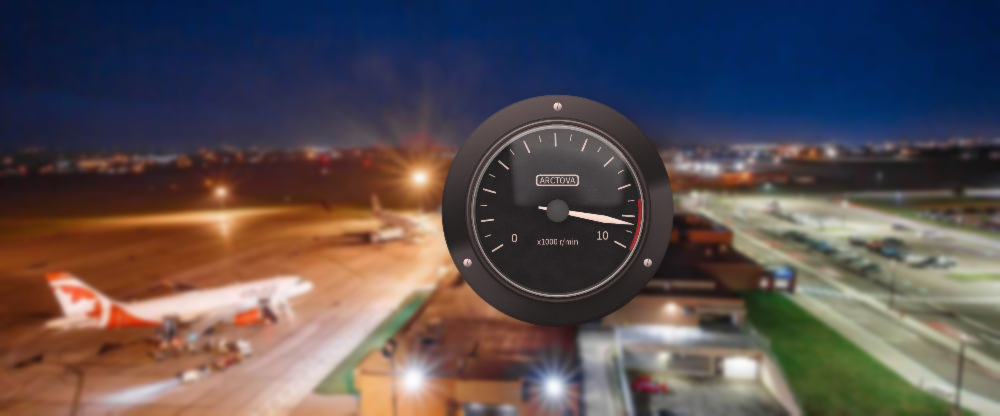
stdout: 9250rpm
